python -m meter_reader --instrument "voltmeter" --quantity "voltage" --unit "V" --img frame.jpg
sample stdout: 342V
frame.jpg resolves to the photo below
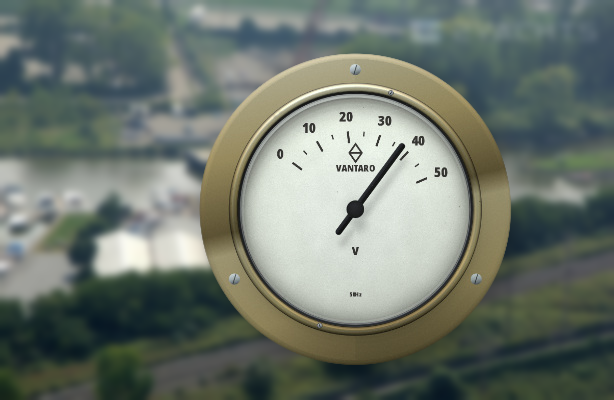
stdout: 37.5V
